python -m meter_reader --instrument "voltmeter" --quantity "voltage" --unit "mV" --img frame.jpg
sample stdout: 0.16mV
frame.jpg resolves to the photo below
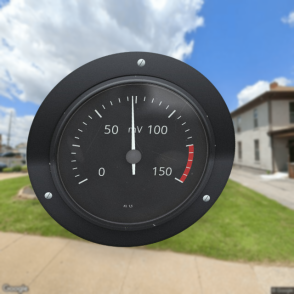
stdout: 72.5mV
